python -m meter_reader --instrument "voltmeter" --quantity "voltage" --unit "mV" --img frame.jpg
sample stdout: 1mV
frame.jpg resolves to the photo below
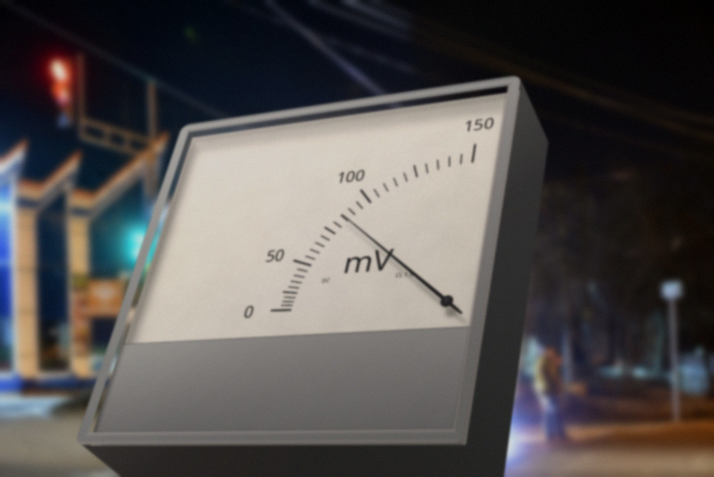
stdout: 85mV
